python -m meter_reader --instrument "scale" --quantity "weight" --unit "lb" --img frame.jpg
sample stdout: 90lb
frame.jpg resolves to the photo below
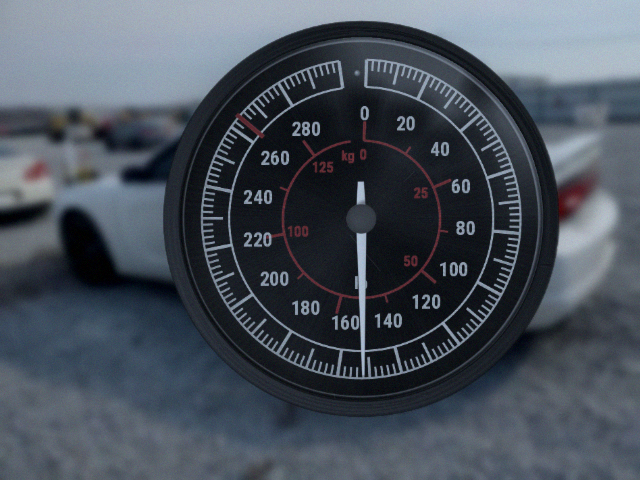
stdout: 152lb
